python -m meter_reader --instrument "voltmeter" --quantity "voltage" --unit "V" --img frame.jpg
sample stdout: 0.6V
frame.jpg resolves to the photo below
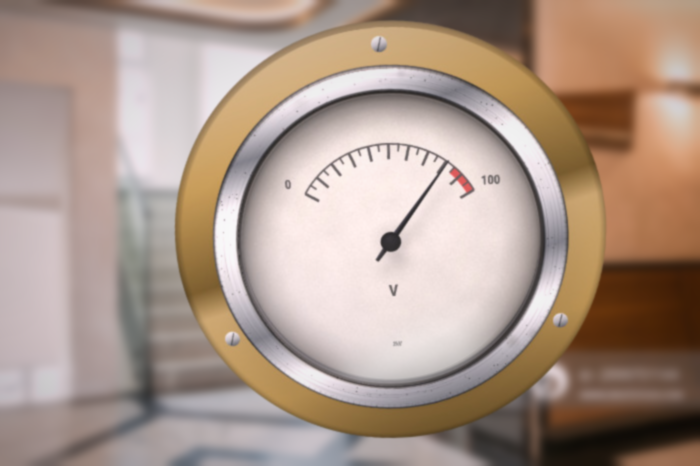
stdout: 80V
